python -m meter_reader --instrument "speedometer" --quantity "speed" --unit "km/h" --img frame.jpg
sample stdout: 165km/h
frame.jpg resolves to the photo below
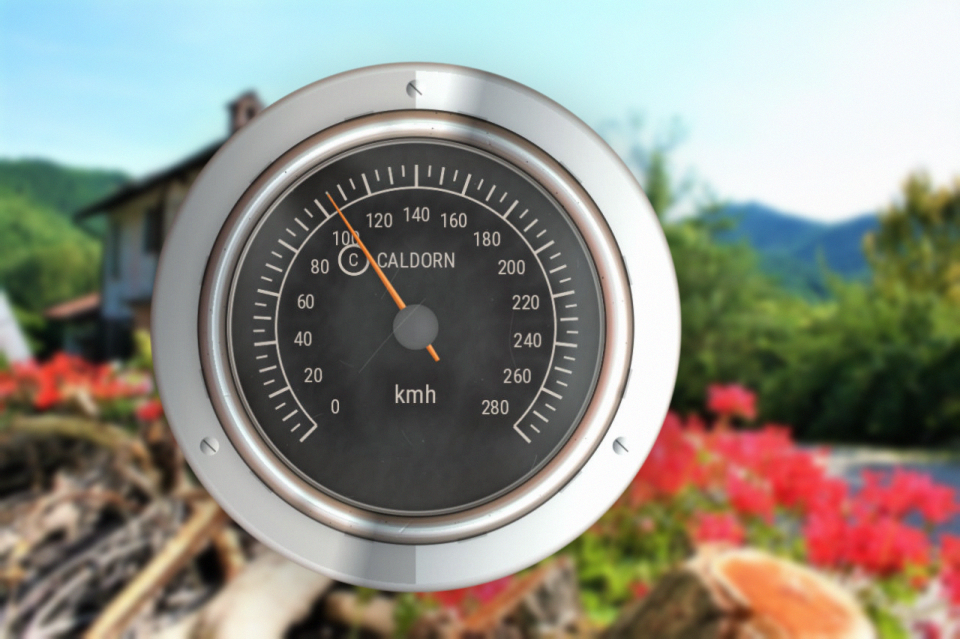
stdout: 105km/h
